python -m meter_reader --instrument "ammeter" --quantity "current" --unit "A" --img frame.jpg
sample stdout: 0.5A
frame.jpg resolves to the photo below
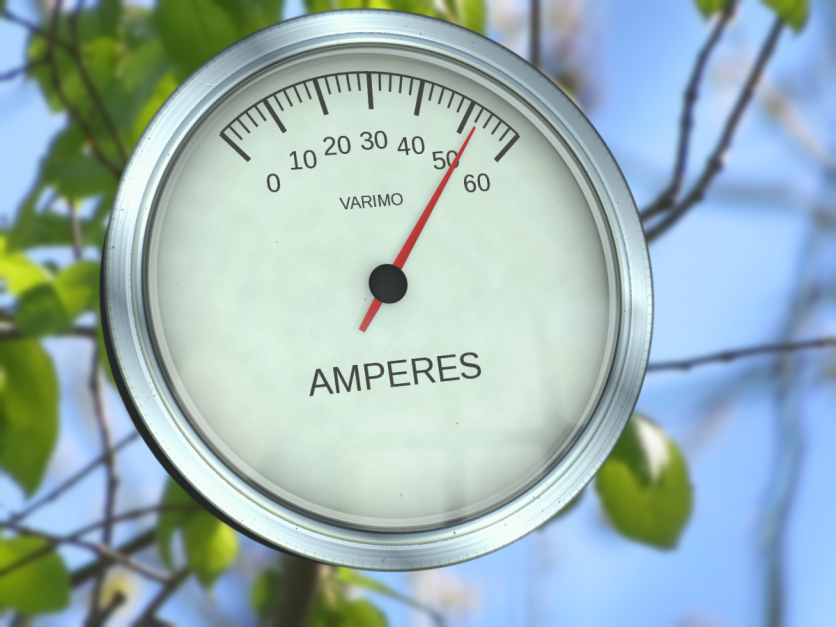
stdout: 52A
